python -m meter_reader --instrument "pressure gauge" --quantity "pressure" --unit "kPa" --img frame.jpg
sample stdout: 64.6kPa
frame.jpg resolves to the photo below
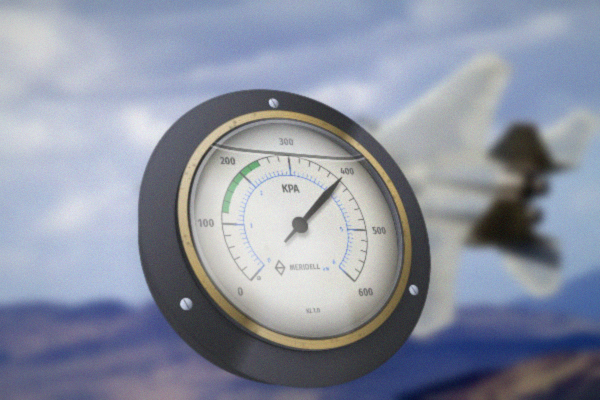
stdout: 400kPa
